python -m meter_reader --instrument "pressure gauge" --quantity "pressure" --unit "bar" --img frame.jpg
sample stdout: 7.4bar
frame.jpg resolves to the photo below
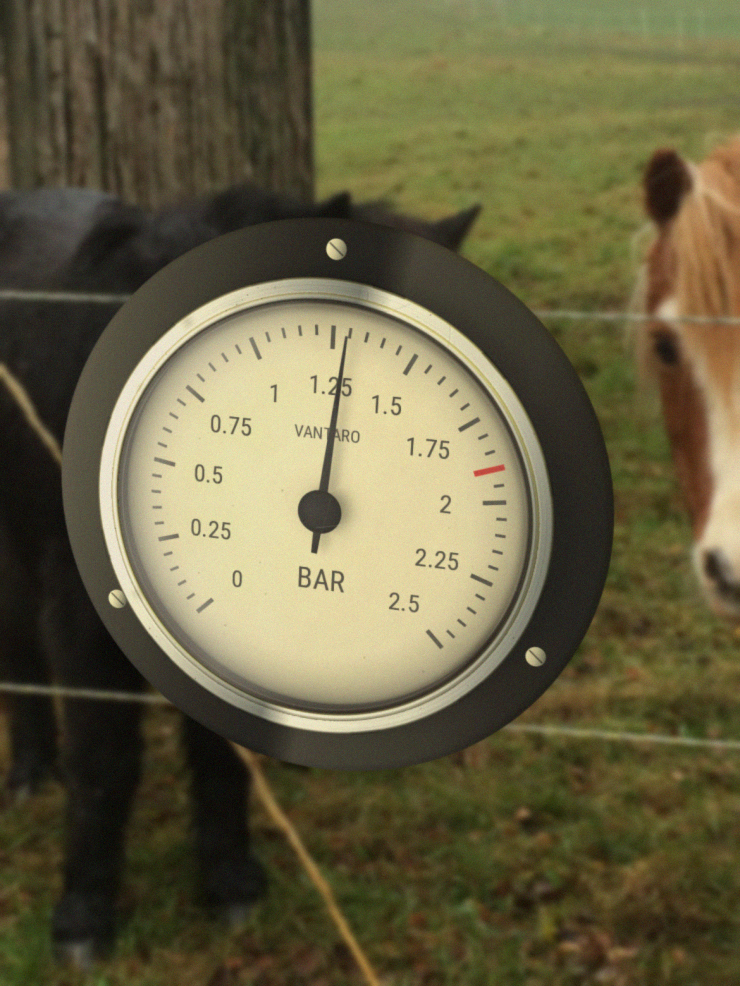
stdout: 1.3bar
